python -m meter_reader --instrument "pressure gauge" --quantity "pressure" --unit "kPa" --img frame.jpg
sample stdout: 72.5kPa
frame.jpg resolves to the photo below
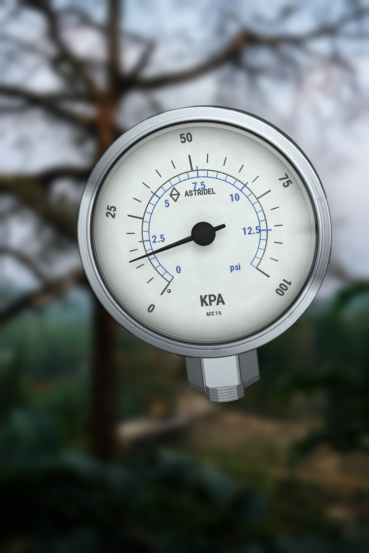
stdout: 12.5kPa
